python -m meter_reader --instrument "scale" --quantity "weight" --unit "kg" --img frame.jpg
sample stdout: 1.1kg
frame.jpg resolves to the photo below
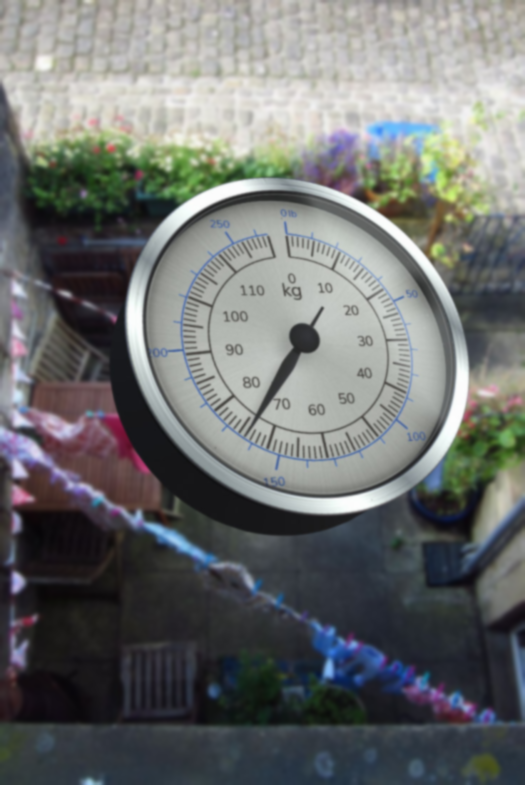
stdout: 74kg
